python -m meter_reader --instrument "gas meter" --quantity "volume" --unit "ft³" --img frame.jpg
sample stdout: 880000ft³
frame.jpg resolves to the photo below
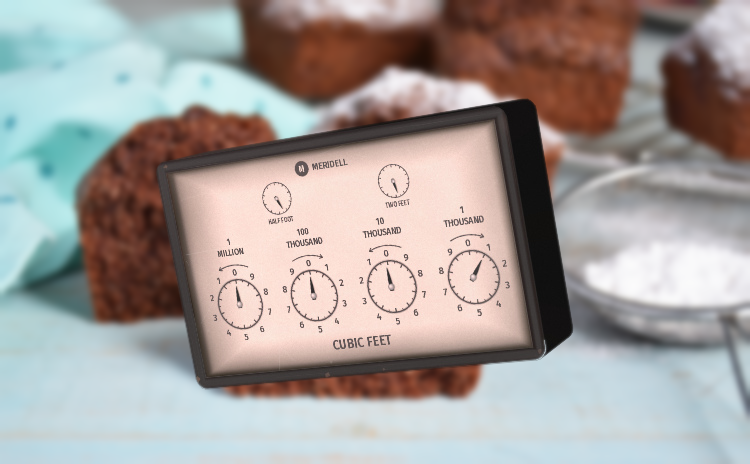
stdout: 100ft³
